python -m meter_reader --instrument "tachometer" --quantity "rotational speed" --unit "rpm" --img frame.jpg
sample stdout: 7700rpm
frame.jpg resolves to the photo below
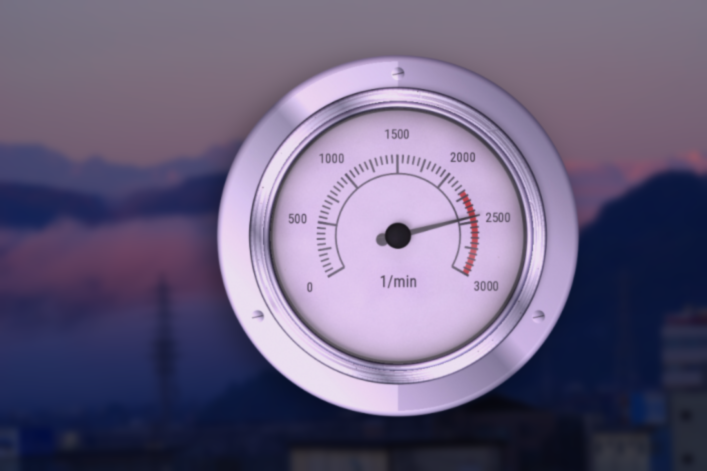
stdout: 2450rpm
